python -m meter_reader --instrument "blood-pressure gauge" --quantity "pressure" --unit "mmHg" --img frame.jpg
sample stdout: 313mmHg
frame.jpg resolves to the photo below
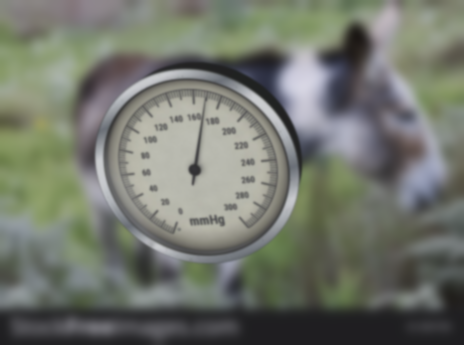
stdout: 170mmHg
